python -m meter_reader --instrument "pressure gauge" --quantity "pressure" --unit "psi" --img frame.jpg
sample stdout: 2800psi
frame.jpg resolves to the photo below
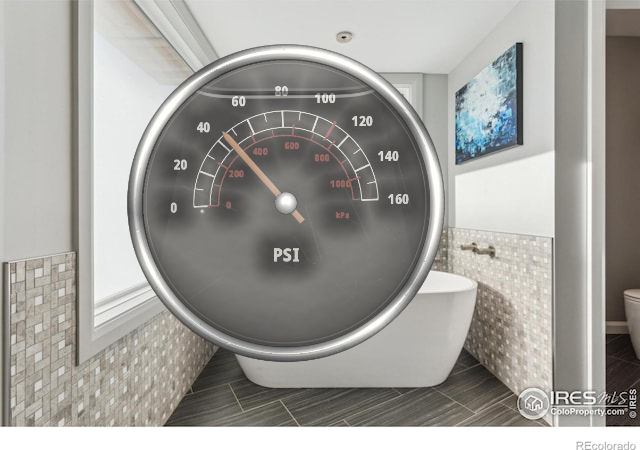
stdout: 45psi
